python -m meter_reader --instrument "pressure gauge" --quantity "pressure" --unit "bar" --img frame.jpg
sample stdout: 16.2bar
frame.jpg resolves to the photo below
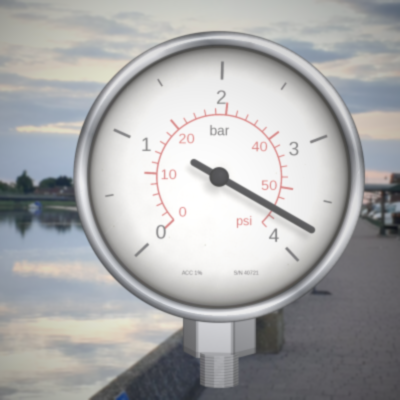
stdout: 3.75bar
